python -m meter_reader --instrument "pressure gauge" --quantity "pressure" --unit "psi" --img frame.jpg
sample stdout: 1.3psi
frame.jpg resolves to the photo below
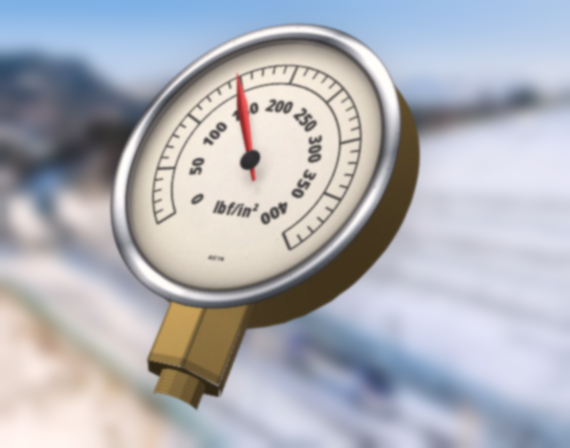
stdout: 150psi
